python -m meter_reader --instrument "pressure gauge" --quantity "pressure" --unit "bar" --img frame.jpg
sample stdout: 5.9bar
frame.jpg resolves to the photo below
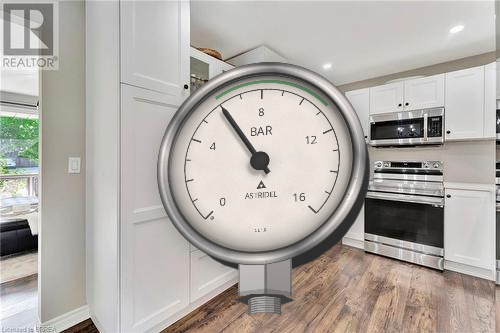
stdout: 6bar
